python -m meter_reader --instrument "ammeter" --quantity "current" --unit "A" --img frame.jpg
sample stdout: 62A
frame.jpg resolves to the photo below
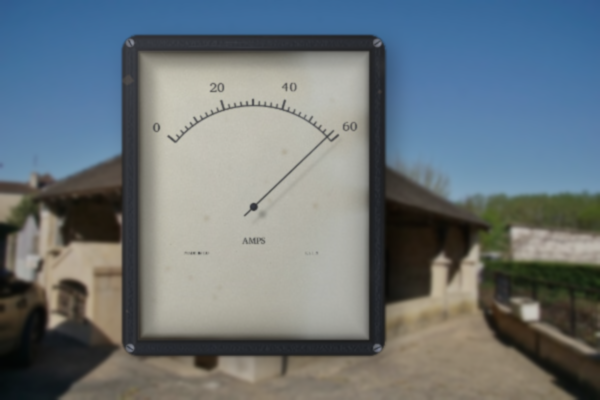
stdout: 58A
